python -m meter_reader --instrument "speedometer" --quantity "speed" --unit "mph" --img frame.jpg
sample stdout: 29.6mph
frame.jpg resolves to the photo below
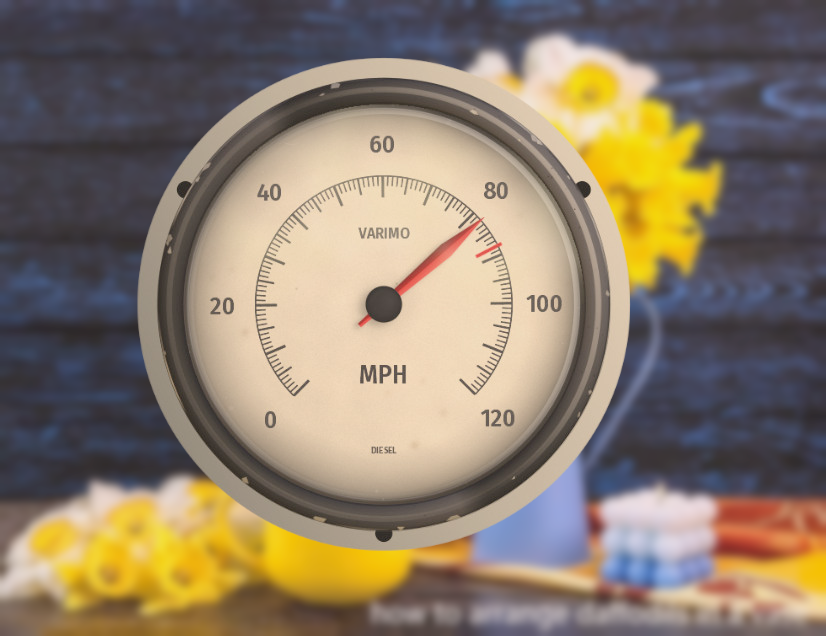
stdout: 82mph
